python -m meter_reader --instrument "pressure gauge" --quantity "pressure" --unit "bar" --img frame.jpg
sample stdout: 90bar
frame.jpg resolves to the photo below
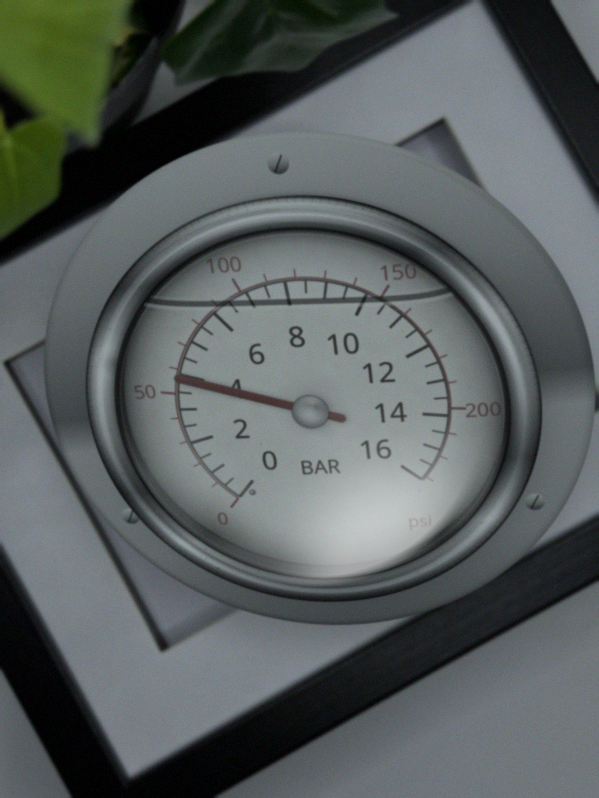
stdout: 4bar
